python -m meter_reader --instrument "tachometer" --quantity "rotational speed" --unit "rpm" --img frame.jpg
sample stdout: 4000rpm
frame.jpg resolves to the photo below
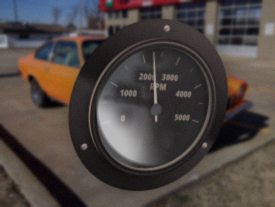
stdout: 2250rpm
